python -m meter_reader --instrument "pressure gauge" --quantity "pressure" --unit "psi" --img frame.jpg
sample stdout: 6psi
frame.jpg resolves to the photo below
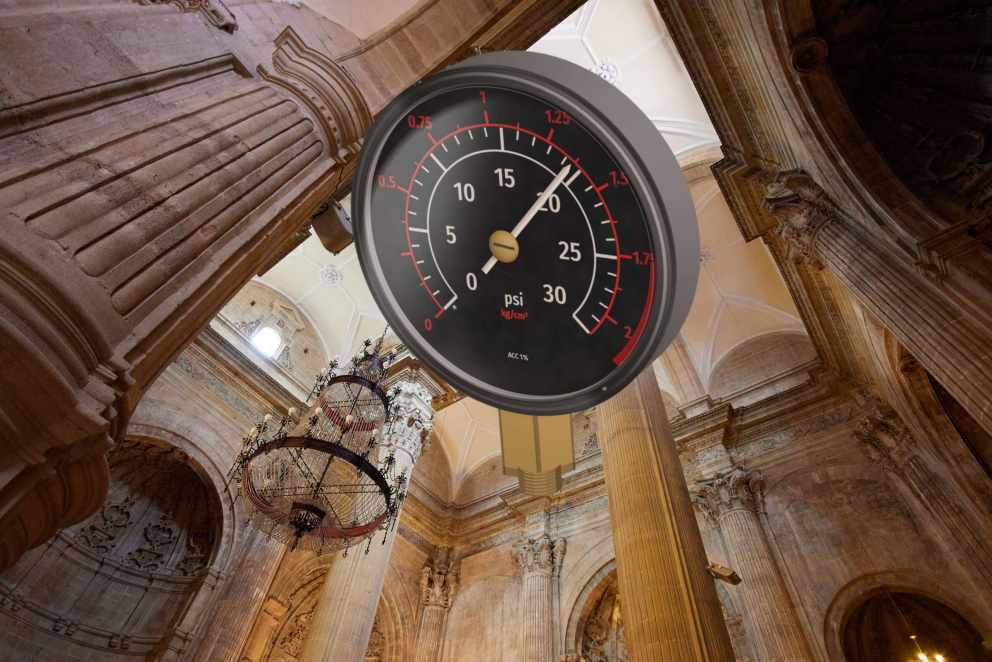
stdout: 19.5psi
